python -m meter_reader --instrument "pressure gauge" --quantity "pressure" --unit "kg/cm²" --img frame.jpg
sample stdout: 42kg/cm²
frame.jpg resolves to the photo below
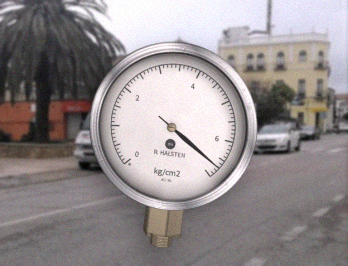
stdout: 6.7kg/cm²
